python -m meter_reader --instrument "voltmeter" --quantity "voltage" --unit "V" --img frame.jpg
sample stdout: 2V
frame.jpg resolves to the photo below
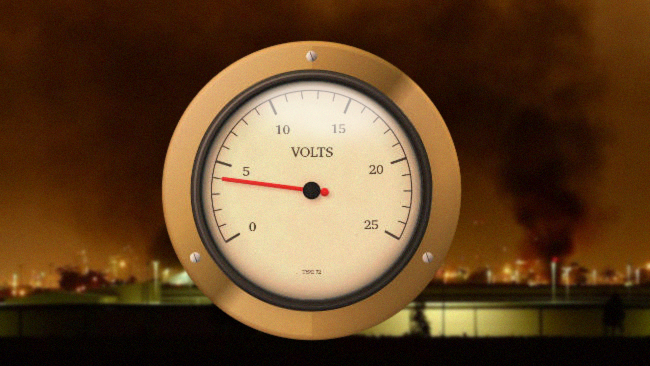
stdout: 4V
